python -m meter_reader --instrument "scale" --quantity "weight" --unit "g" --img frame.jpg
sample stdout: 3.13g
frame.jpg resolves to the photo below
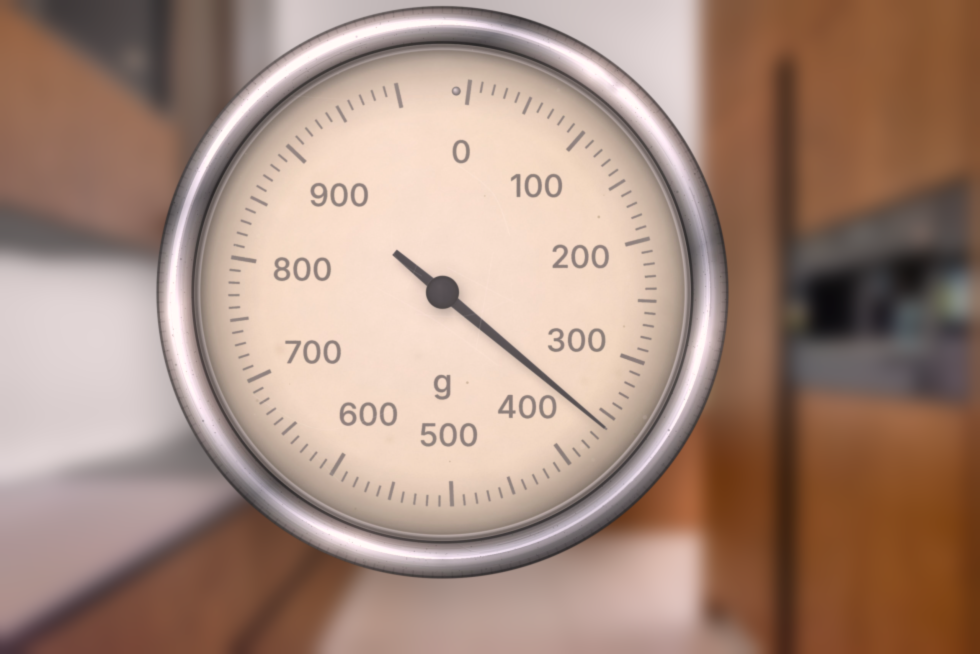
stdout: 360g
